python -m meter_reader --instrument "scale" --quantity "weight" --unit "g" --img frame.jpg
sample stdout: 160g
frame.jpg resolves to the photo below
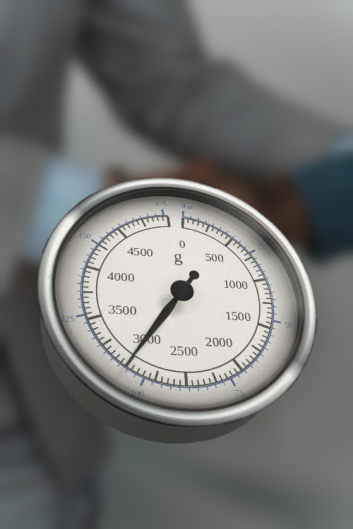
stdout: 3000g
